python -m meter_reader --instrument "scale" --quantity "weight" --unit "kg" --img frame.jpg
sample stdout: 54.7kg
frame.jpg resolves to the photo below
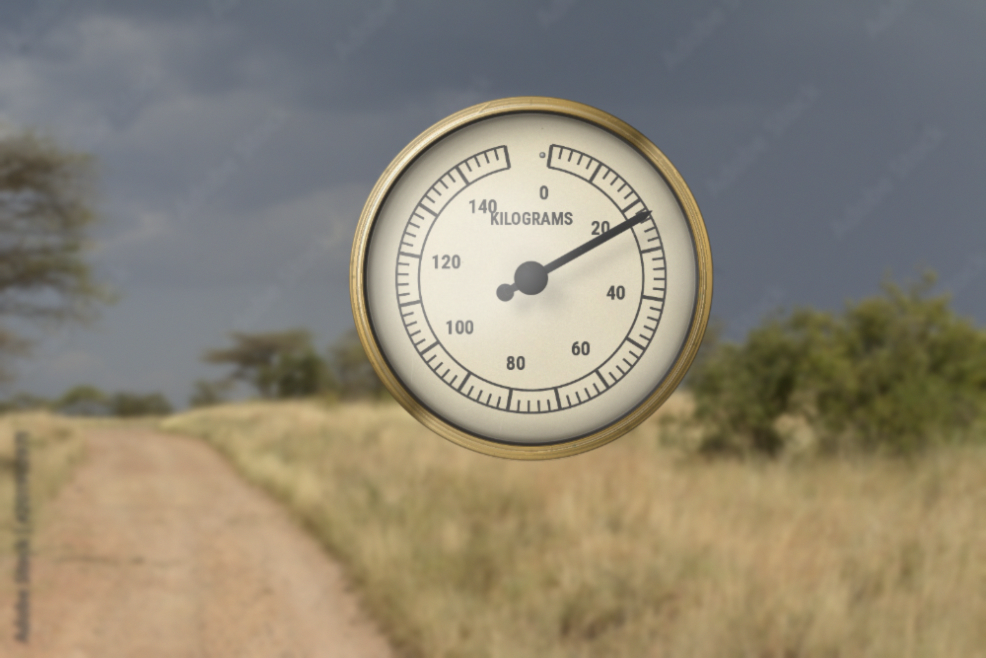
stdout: 23kg
